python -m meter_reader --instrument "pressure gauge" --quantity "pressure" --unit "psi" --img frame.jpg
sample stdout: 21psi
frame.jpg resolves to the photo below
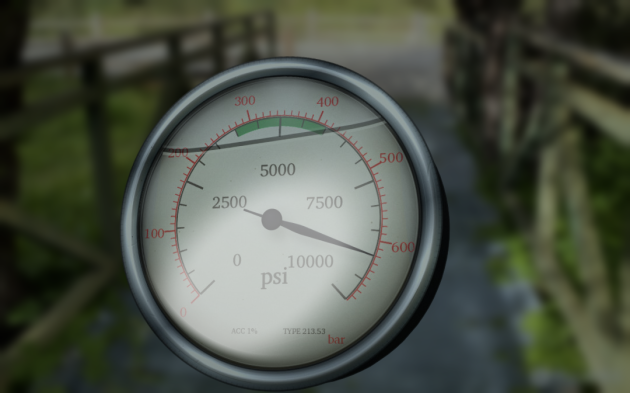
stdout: 9000psi
